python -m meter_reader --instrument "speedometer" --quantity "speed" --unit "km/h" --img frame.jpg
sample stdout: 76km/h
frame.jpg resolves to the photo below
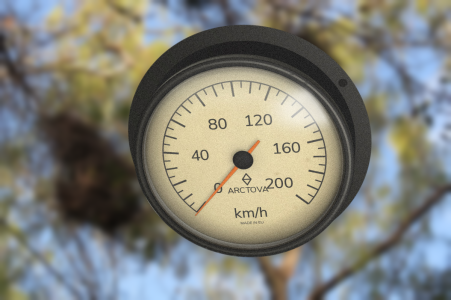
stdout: 0km/h
